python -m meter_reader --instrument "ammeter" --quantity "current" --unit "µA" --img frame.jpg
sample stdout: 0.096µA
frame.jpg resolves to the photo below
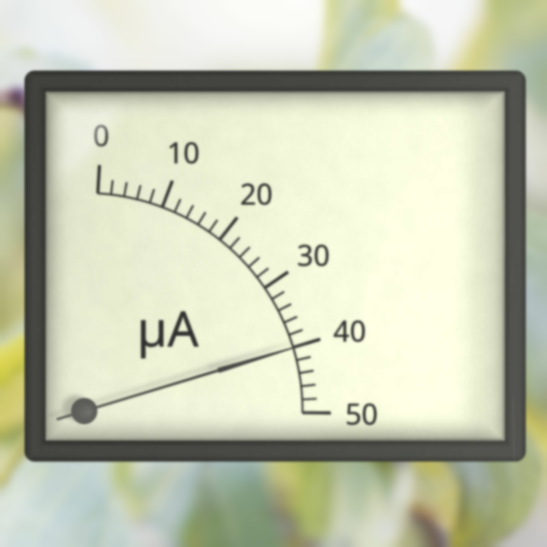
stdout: 40µA
